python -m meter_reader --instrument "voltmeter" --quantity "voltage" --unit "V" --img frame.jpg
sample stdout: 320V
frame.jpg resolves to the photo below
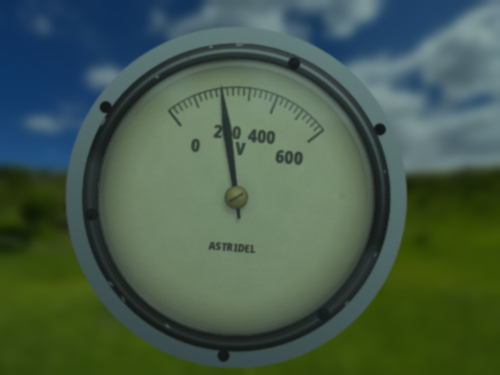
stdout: 200V
